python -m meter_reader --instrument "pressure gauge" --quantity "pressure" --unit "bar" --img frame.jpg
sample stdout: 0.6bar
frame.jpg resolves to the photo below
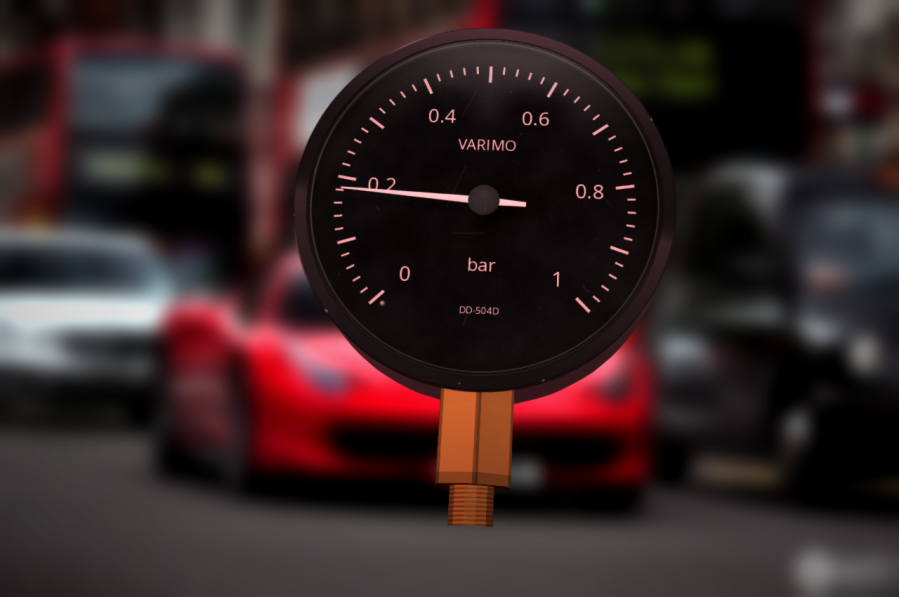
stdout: 0.18bar
